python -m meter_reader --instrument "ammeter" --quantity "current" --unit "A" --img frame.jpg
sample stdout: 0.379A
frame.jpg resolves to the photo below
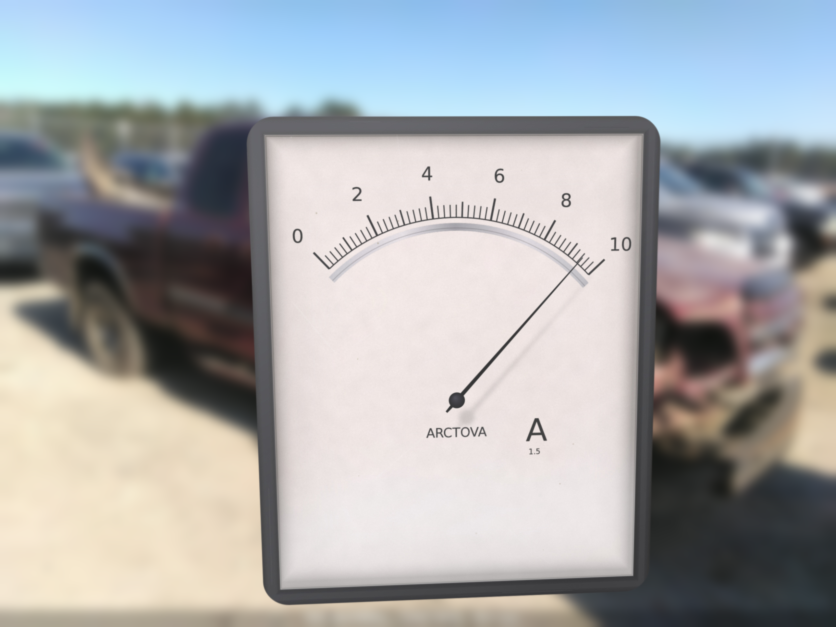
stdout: 9.4A
